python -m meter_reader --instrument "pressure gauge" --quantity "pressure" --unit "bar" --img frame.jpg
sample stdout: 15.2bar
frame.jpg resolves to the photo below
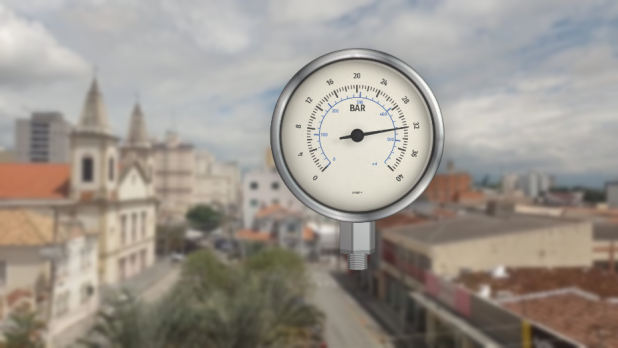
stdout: 32bar
